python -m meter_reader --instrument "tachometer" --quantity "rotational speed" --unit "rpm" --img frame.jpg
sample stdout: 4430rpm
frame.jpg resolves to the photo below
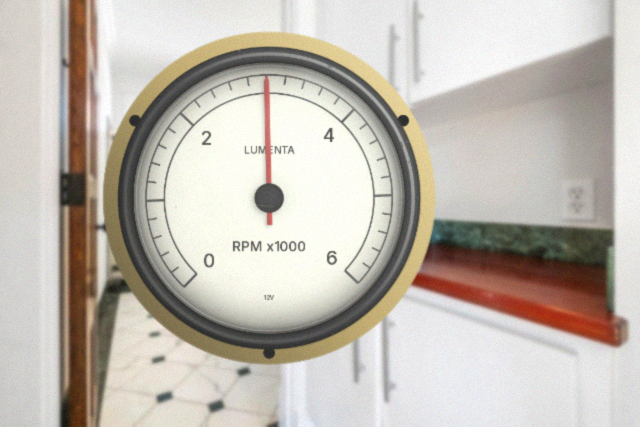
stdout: 3000rpm
